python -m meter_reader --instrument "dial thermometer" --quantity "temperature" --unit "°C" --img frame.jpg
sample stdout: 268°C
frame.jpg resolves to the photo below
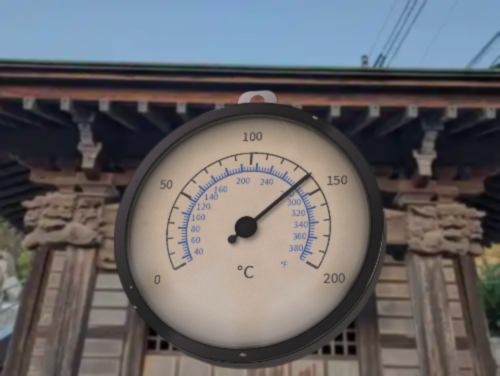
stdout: 140°C
